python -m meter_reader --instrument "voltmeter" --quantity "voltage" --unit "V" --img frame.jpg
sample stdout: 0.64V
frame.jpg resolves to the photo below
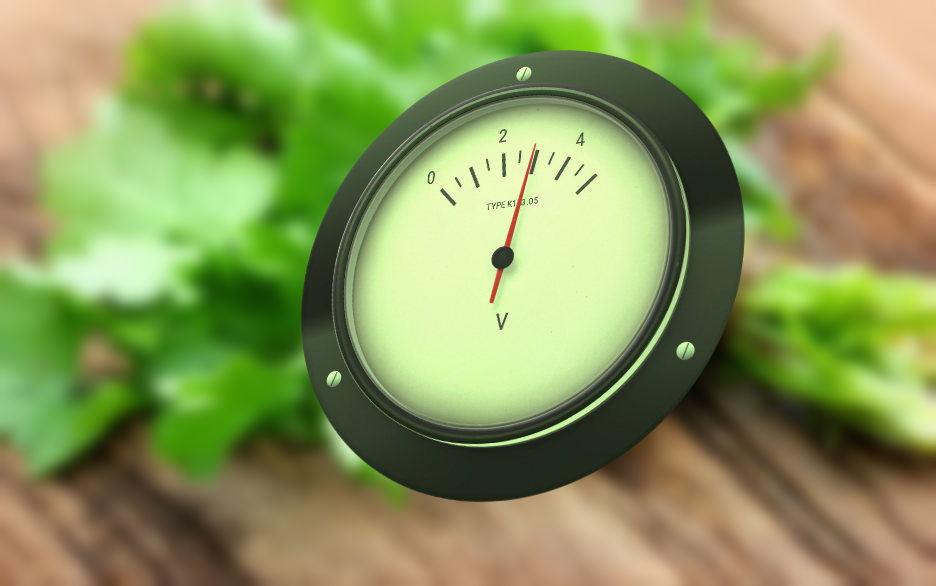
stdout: 3V
